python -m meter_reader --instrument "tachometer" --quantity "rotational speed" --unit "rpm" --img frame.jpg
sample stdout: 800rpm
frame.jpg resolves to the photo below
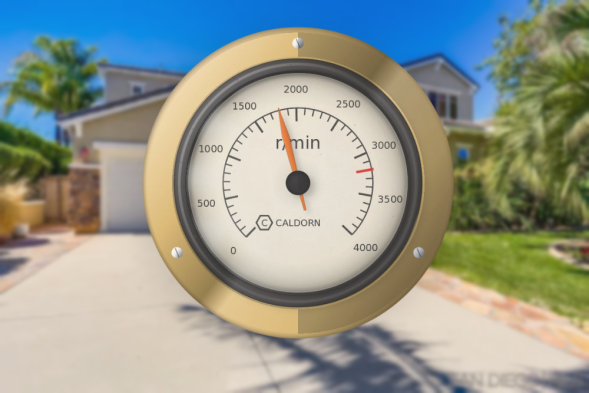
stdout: 1800rpm
